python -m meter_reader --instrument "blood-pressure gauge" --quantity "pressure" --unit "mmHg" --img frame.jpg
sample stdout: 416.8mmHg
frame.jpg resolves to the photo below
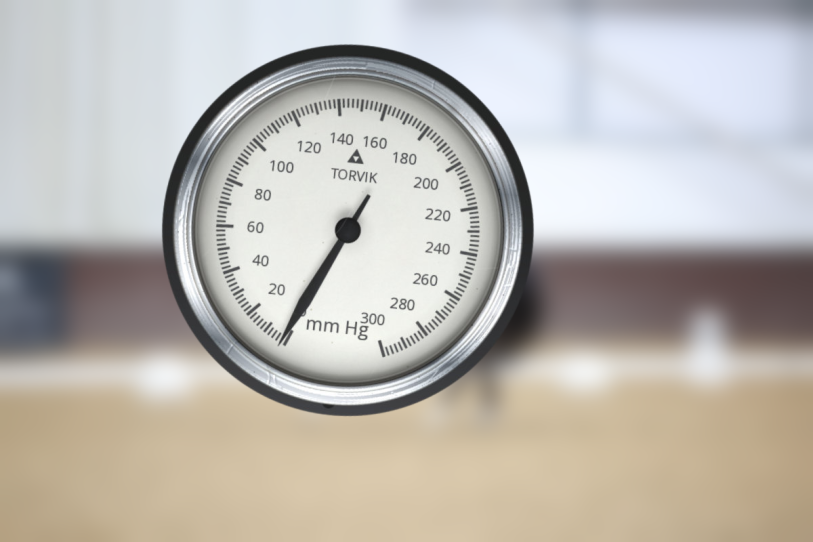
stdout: 2mmHg
